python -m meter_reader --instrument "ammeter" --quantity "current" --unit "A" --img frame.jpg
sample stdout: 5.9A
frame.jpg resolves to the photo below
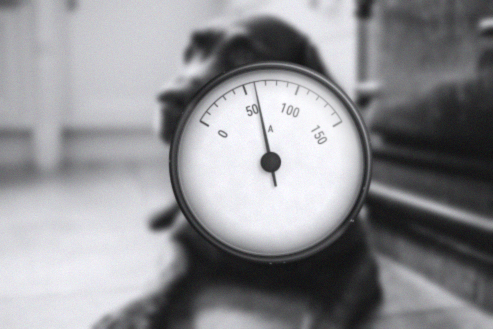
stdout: 60A
